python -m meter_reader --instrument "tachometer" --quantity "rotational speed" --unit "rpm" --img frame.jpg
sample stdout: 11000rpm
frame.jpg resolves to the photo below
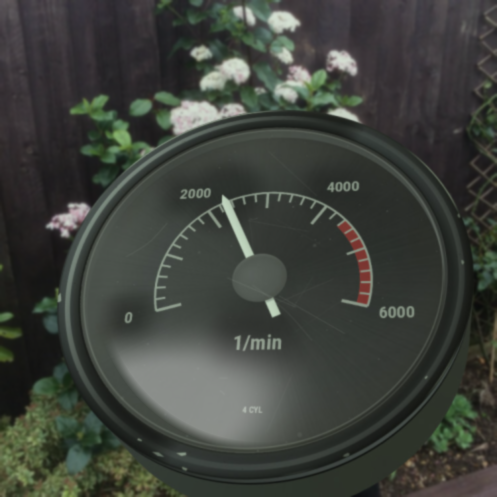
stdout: 2300rpm
